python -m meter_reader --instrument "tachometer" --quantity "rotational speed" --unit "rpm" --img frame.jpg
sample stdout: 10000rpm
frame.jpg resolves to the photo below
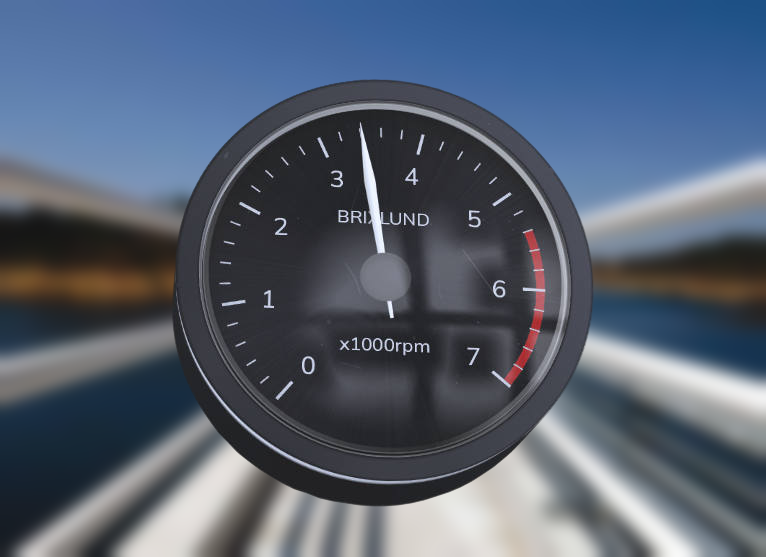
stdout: 3400rpm
